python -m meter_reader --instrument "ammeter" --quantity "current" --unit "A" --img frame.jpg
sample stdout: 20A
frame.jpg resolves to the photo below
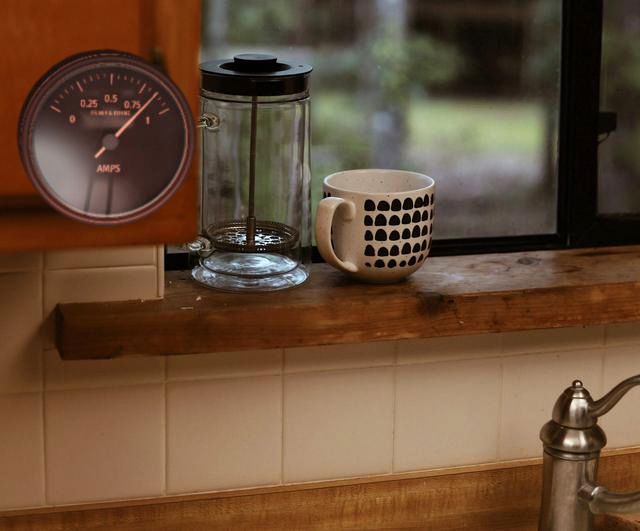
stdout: 0.85A
